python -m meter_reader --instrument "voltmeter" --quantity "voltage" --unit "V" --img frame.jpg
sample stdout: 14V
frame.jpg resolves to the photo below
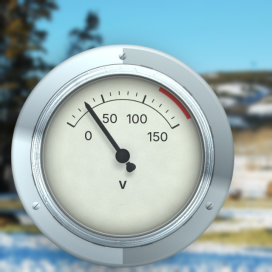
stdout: 30V
